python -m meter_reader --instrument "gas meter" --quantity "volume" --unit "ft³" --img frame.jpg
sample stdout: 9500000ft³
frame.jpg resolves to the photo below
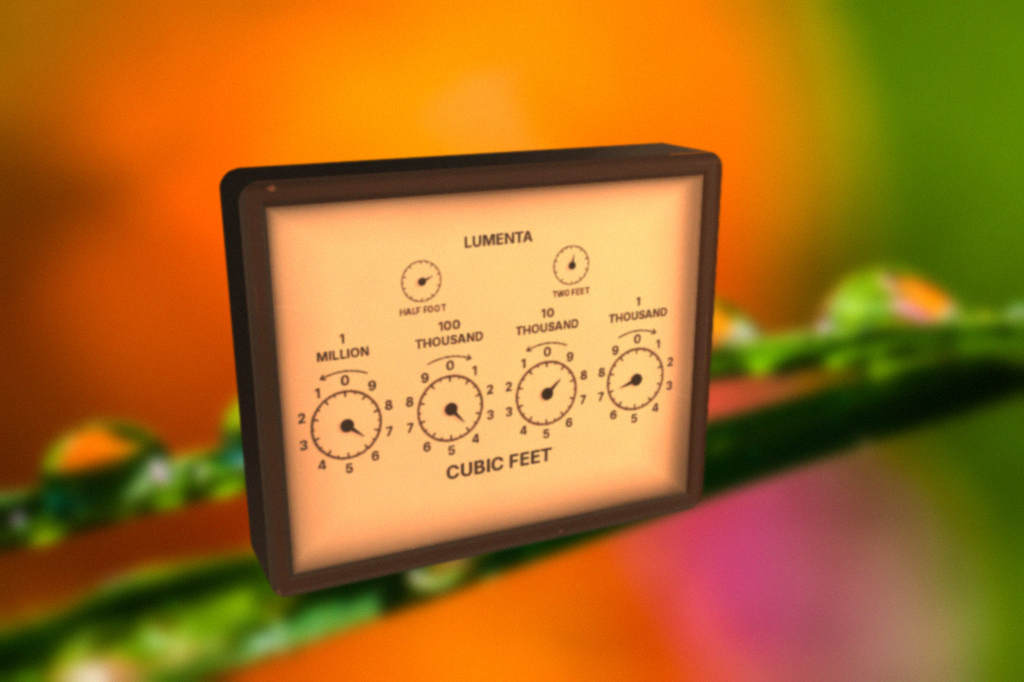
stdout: 638700ft³
